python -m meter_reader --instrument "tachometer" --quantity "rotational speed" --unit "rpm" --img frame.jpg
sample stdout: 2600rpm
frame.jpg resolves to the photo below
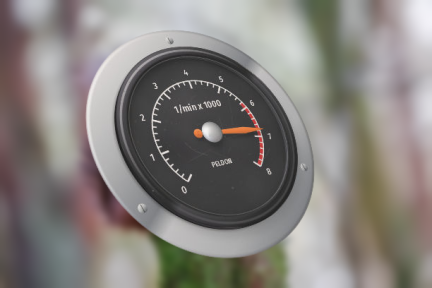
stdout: 6800rpm
